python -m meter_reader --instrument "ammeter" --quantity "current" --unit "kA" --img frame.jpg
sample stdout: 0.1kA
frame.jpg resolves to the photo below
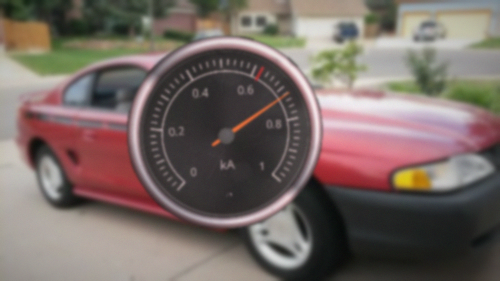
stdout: 0.72kA
